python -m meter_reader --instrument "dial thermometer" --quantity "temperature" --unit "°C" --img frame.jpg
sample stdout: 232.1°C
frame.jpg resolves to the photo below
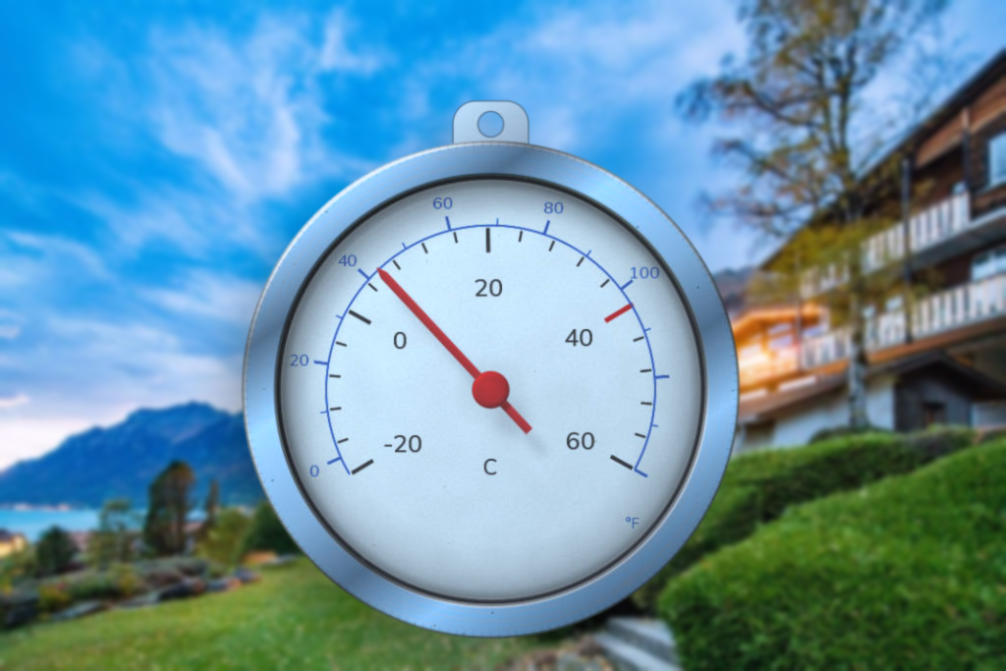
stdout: 6°C
